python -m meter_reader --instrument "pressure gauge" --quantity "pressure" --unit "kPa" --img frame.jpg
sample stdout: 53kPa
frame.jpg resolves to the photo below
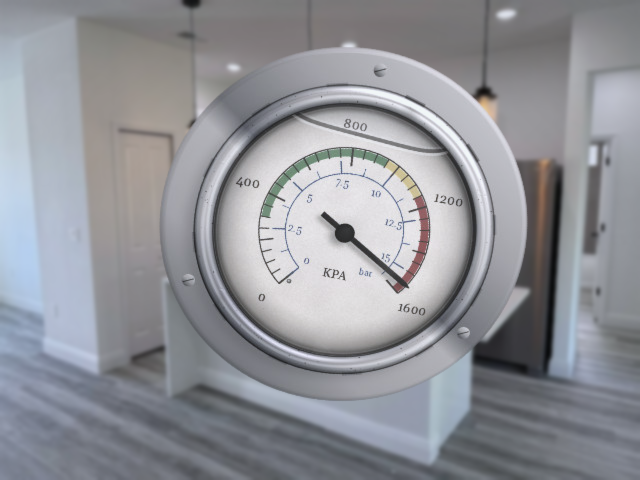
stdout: 1550kPa
